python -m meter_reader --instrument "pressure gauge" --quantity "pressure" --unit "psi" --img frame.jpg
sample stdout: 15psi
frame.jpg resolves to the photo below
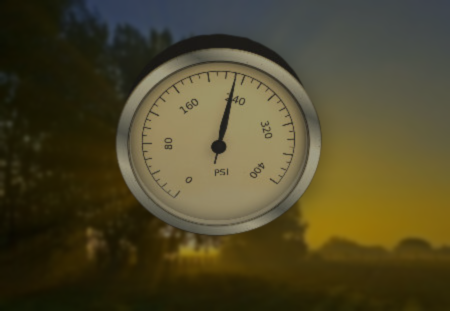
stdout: 230psi
